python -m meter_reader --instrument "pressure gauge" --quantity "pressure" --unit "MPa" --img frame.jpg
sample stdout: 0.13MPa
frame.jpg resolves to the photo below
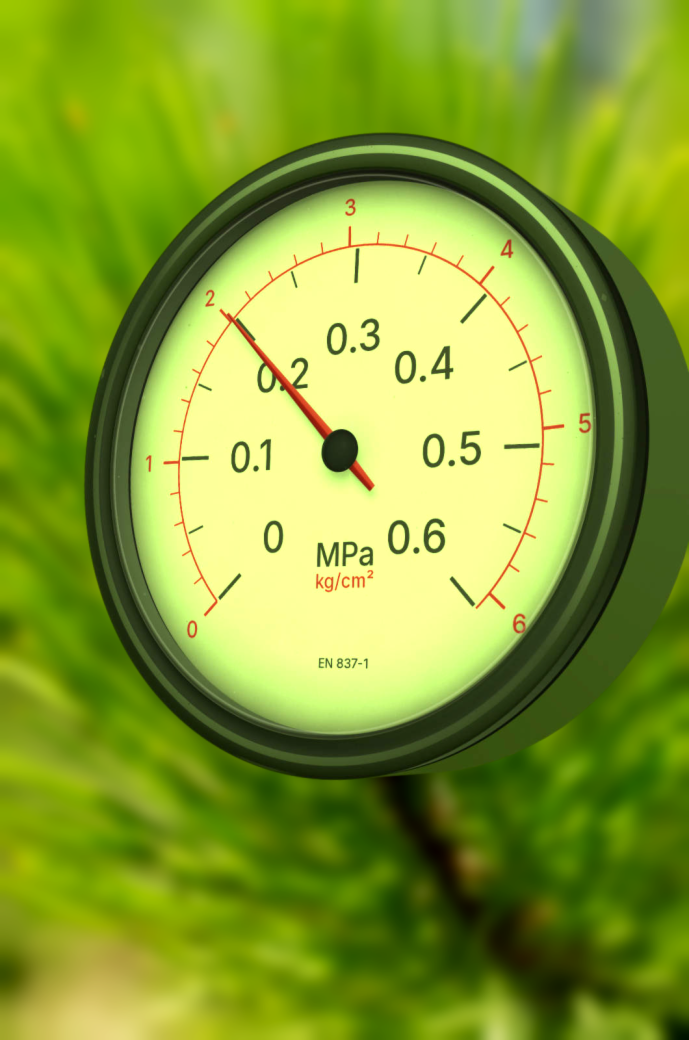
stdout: 0.2MPa
